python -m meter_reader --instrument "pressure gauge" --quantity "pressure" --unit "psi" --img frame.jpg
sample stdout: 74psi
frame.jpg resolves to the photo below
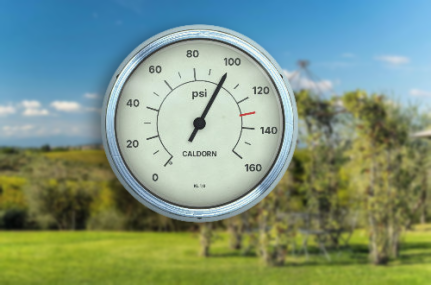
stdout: 100psi
